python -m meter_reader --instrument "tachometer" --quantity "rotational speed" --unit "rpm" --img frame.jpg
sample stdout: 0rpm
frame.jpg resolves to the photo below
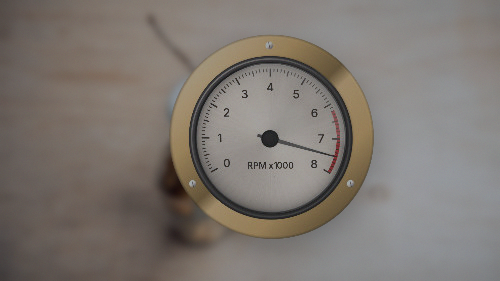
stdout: 7500rpm
